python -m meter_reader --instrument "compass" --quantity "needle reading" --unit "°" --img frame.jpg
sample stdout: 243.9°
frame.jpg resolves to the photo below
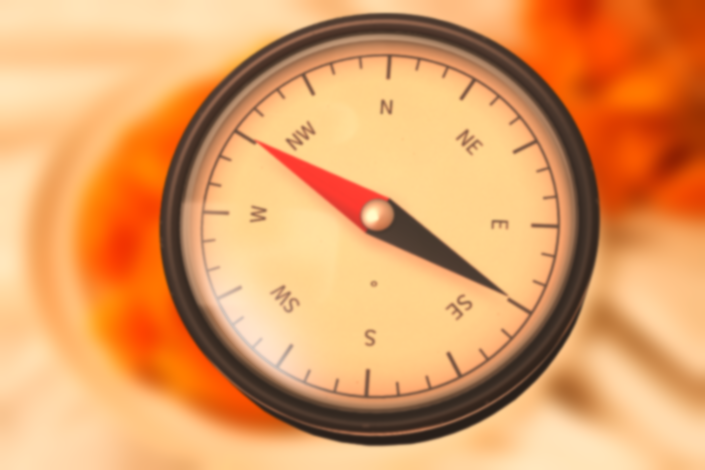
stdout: 300°
